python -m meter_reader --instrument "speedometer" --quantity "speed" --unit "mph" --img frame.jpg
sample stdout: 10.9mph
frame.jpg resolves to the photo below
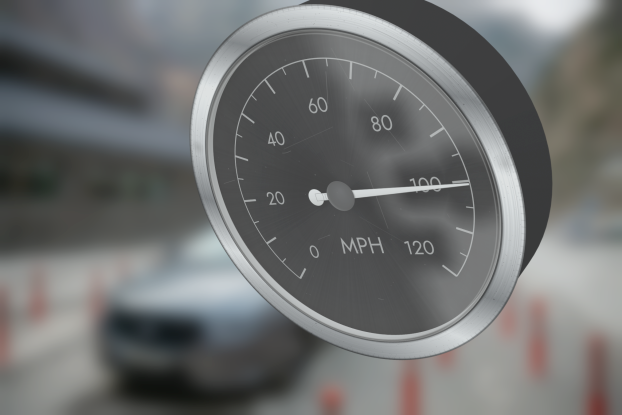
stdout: 100mph
